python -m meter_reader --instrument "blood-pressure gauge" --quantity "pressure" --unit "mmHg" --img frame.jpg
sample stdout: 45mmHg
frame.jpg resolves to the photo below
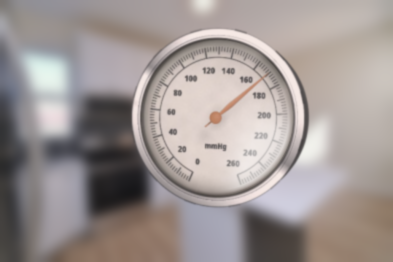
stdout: 170mmHg
